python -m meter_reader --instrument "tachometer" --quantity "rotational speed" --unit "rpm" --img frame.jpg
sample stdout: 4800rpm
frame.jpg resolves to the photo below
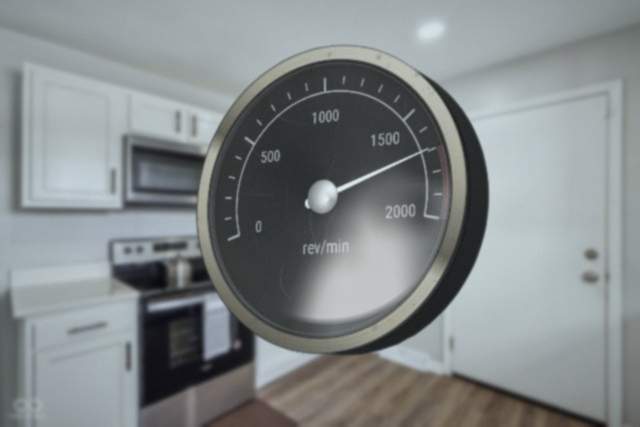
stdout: 1700rpm
